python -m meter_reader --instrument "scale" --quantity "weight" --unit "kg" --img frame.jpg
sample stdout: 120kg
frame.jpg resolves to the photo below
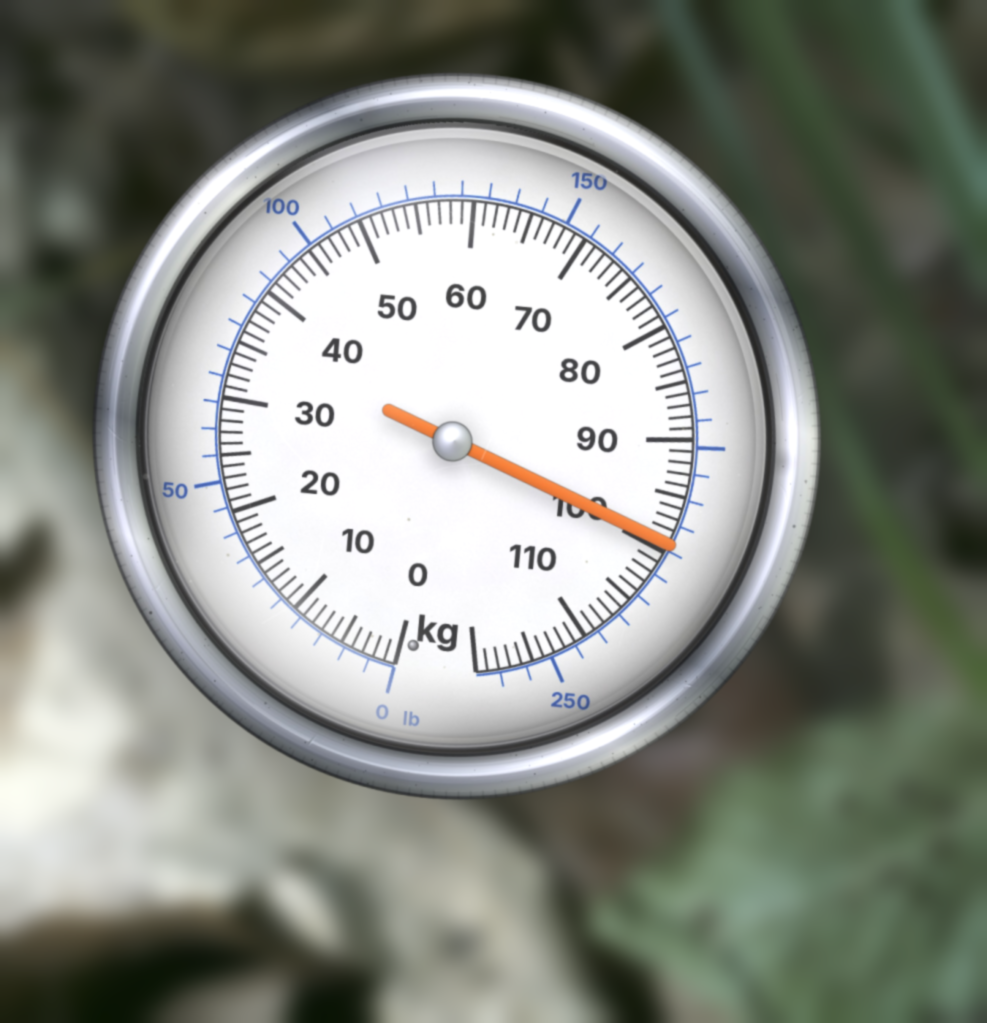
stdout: 99kg
